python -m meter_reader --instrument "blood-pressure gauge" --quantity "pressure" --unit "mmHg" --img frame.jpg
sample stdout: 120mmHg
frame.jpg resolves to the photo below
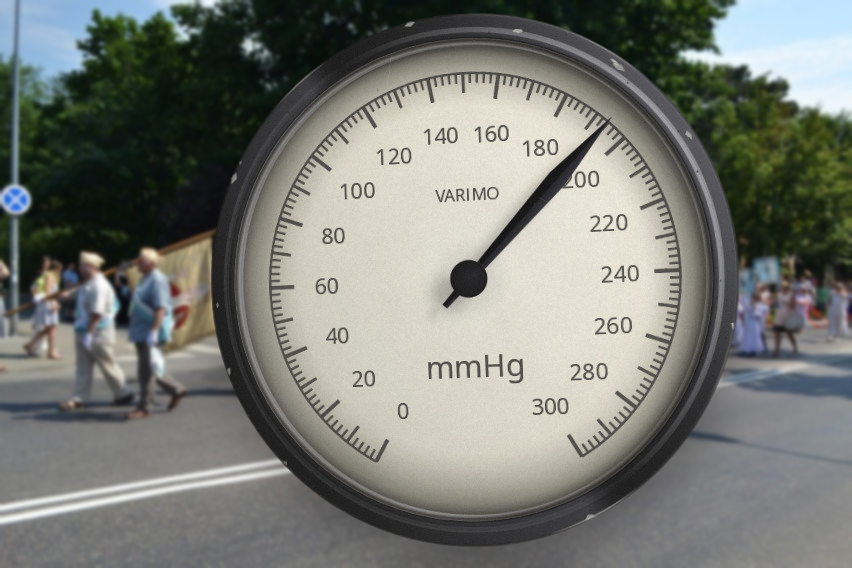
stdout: 194mmHg
